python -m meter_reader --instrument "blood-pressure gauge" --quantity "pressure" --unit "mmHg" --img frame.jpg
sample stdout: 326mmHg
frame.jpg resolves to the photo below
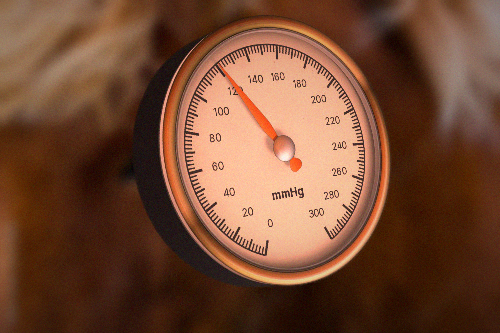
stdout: 120mmHg
